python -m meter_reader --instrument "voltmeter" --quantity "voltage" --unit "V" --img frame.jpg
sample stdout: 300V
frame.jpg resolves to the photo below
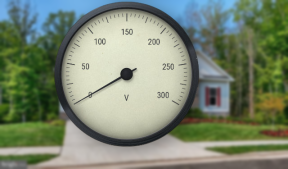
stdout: 0V
